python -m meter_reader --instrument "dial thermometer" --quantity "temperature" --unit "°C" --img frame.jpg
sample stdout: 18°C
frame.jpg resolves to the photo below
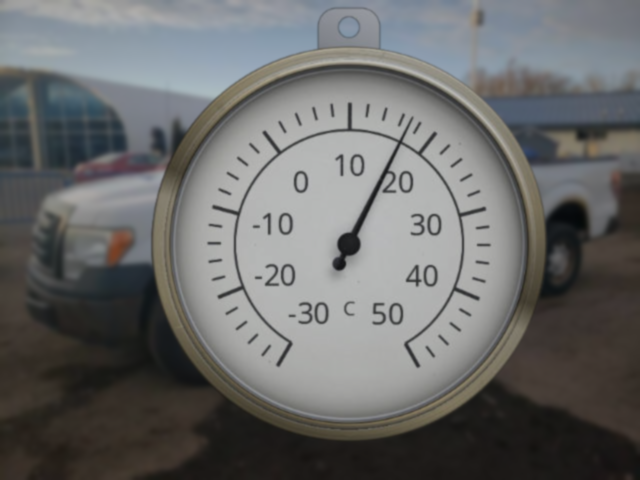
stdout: 17°C
